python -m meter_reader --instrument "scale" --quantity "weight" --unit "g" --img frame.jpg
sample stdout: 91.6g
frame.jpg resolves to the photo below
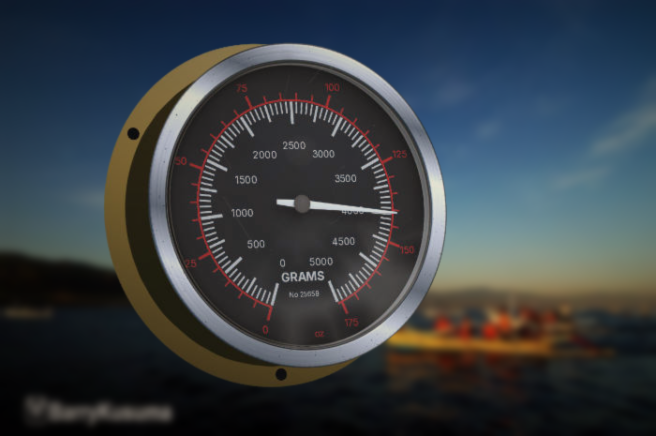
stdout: 4000g
